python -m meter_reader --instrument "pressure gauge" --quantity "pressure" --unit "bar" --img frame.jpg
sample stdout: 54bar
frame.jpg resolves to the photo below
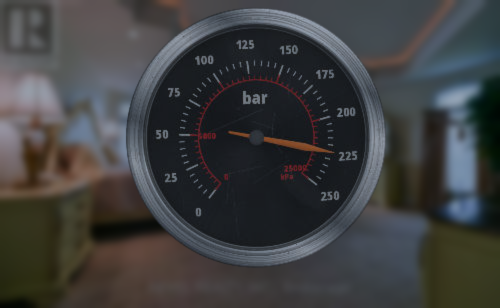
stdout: 225bar
